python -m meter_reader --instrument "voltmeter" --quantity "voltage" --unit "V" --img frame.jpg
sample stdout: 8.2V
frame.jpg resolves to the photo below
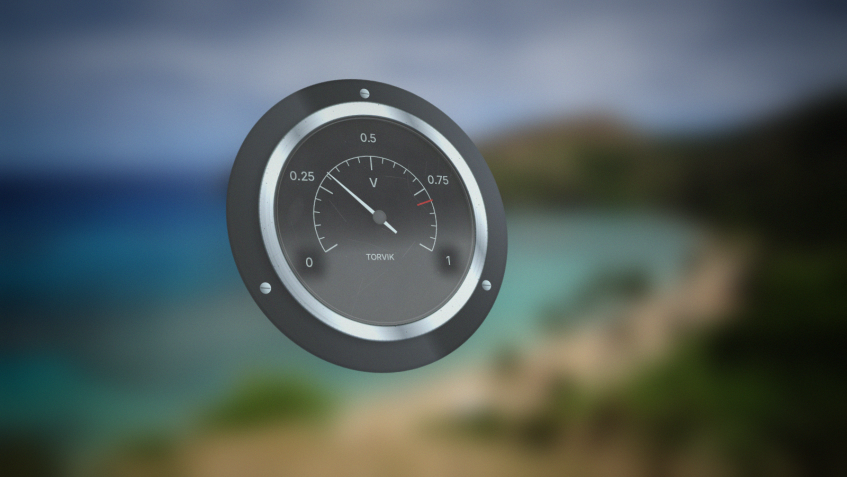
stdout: 0.3V
